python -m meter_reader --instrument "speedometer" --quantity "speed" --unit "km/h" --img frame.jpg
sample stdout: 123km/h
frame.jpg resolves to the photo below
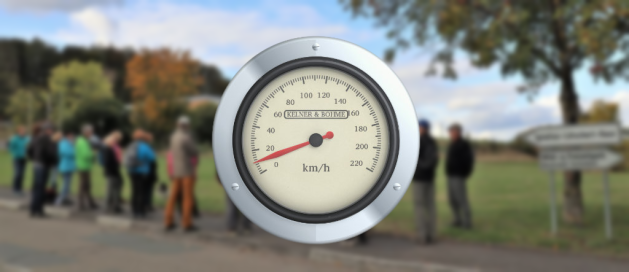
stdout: 10km/h
